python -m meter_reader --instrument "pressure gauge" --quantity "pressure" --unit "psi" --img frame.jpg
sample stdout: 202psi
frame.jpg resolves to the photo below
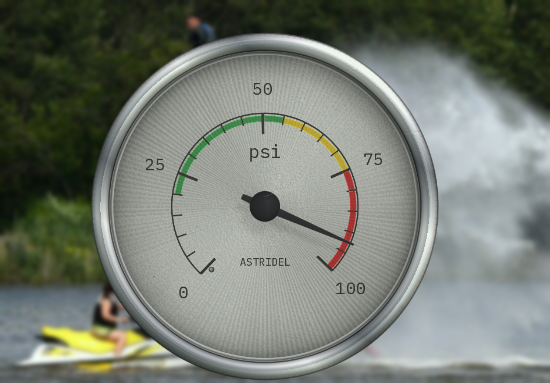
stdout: 92.5psi
